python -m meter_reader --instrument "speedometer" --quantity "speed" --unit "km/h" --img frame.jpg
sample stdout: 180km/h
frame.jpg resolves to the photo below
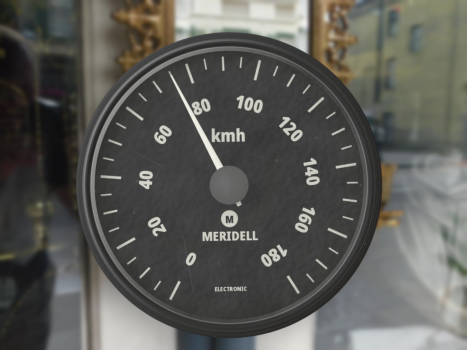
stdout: 75km/h
